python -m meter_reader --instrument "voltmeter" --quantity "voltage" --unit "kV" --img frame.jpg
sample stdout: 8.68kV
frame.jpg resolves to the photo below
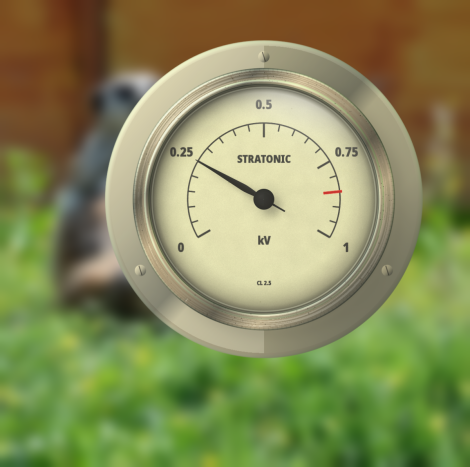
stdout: 0.25kV
